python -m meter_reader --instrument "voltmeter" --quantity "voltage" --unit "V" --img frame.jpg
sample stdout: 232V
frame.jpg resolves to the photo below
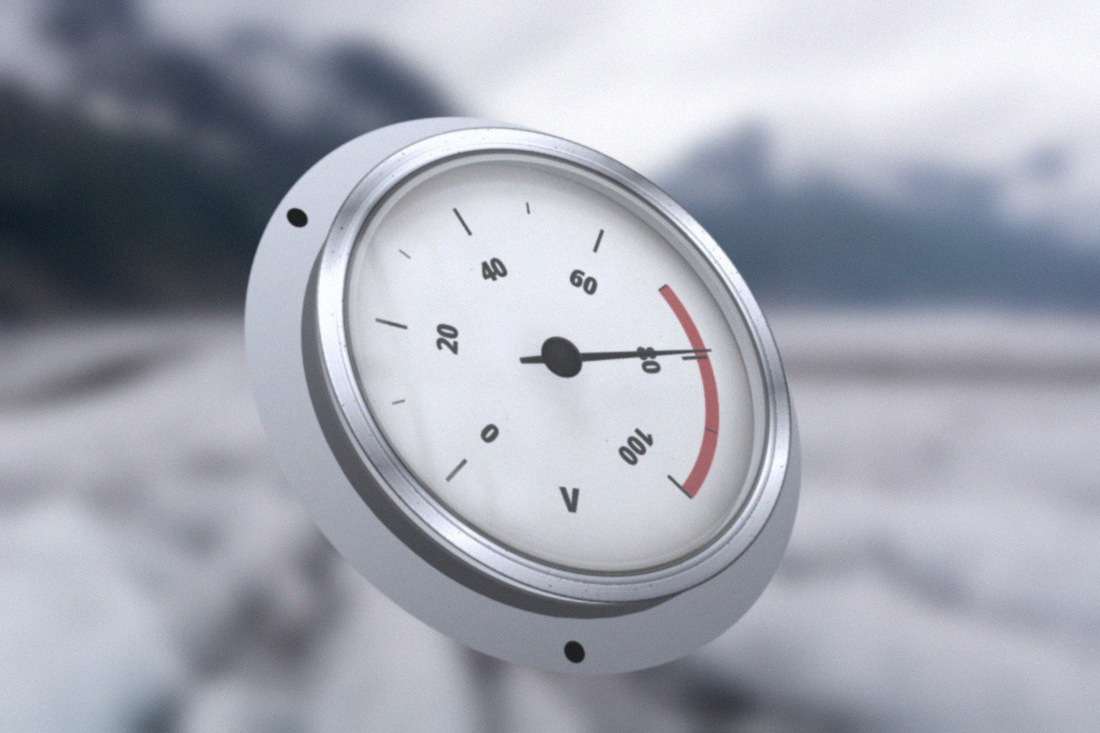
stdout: 80V
